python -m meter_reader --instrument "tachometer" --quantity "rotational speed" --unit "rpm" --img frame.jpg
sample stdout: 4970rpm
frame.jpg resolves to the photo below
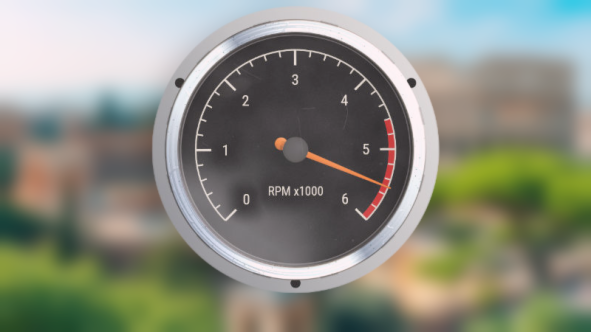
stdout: 5500rpm
